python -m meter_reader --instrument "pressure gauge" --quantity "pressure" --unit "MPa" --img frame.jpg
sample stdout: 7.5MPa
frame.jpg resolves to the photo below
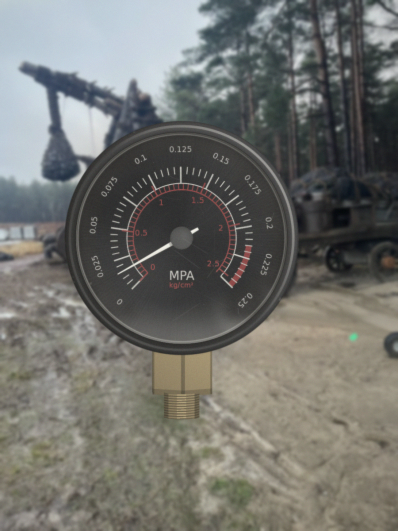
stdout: 0.015MPa
